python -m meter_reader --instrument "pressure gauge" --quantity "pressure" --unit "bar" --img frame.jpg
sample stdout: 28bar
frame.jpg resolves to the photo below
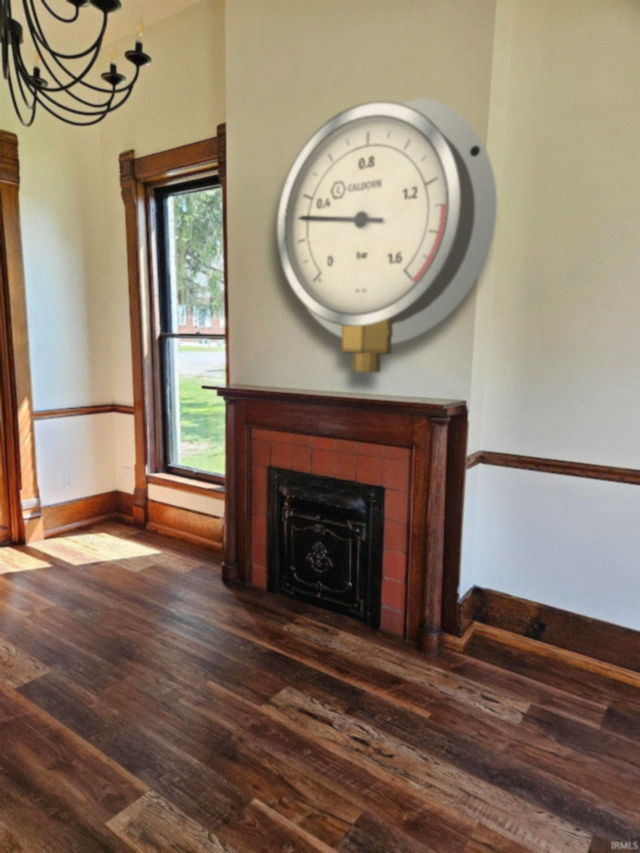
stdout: 0.3bar
